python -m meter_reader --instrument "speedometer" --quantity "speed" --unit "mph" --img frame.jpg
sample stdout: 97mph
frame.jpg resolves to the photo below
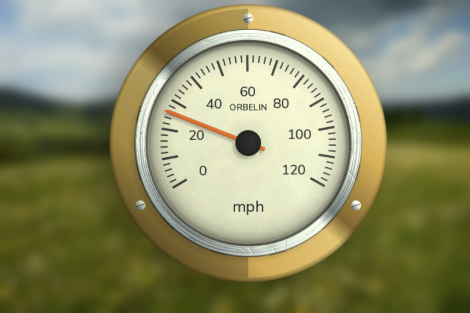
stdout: 26mph
